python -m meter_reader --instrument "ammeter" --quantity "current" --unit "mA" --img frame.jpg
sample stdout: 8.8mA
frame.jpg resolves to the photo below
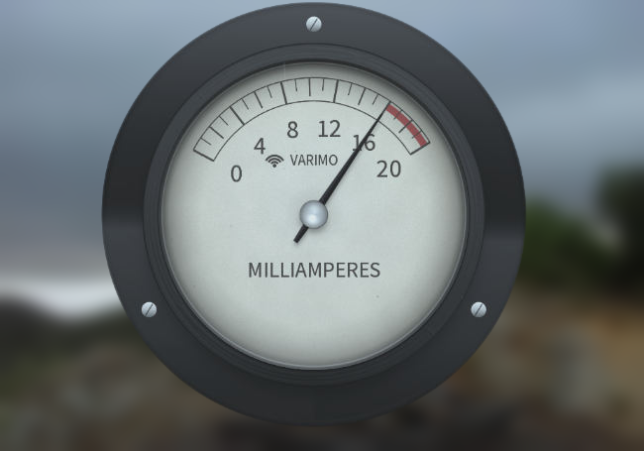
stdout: 16mA
